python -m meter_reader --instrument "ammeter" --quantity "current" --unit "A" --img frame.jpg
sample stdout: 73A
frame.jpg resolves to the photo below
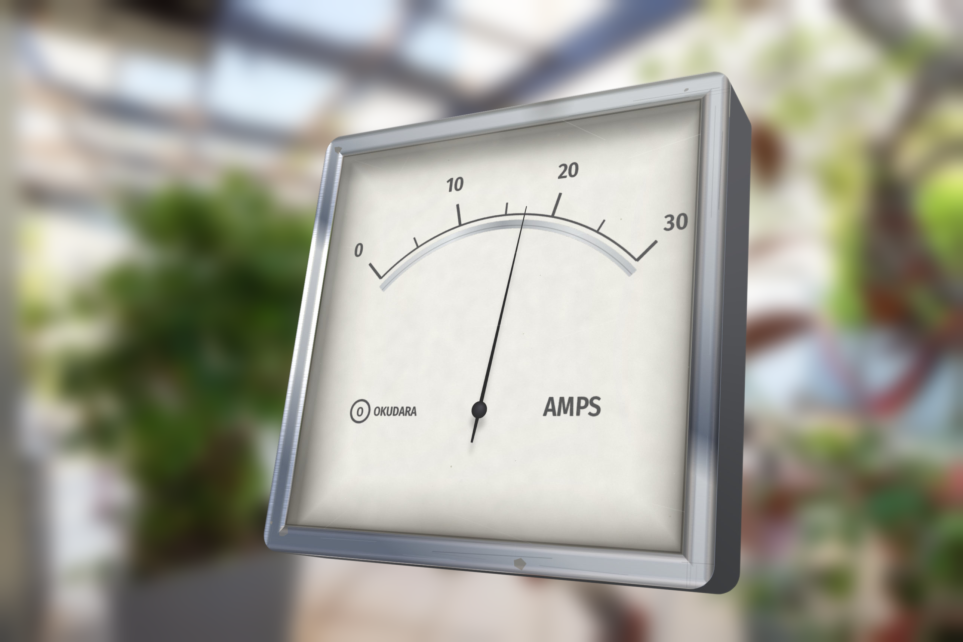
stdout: 17.5A
